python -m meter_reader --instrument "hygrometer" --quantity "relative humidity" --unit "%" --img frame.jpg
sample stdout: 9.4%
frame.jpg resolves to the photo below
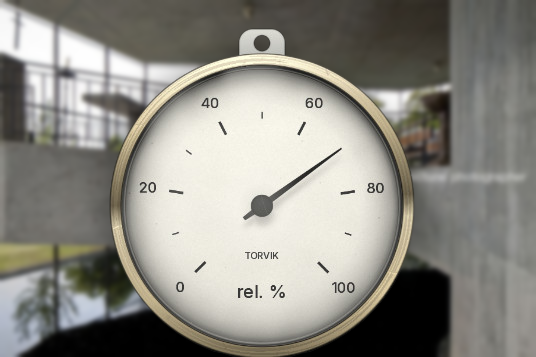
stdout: 70%
